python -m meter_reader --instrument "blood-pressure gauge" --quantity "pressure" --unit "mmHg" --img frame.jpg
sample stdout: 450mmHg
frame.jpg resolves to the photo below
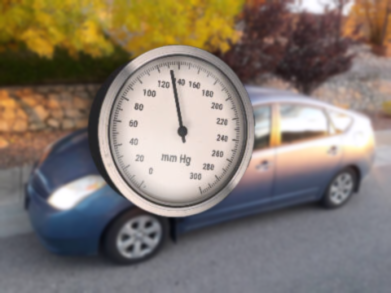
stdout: 130mmHg
